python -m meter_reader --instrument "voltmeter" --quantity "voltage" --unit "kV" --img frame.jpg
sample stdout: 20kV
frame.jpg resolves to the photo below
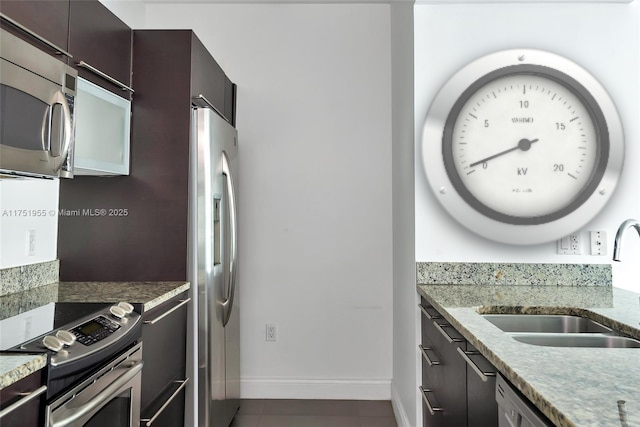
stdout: 0.5kV
